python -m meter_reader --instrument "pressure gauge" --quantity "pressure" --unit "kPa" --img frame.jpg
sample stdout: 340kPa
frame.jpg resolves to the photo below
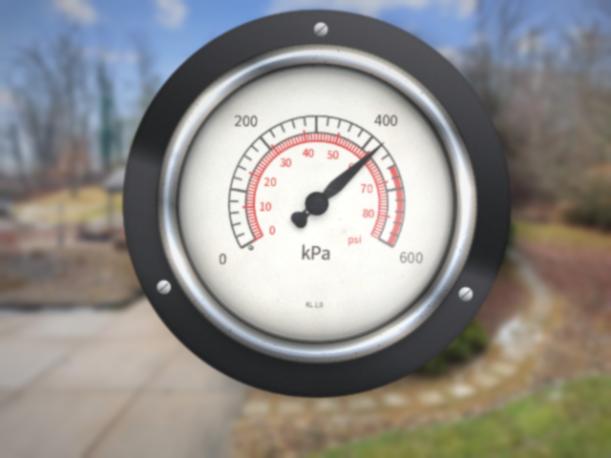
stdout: 420kPa
